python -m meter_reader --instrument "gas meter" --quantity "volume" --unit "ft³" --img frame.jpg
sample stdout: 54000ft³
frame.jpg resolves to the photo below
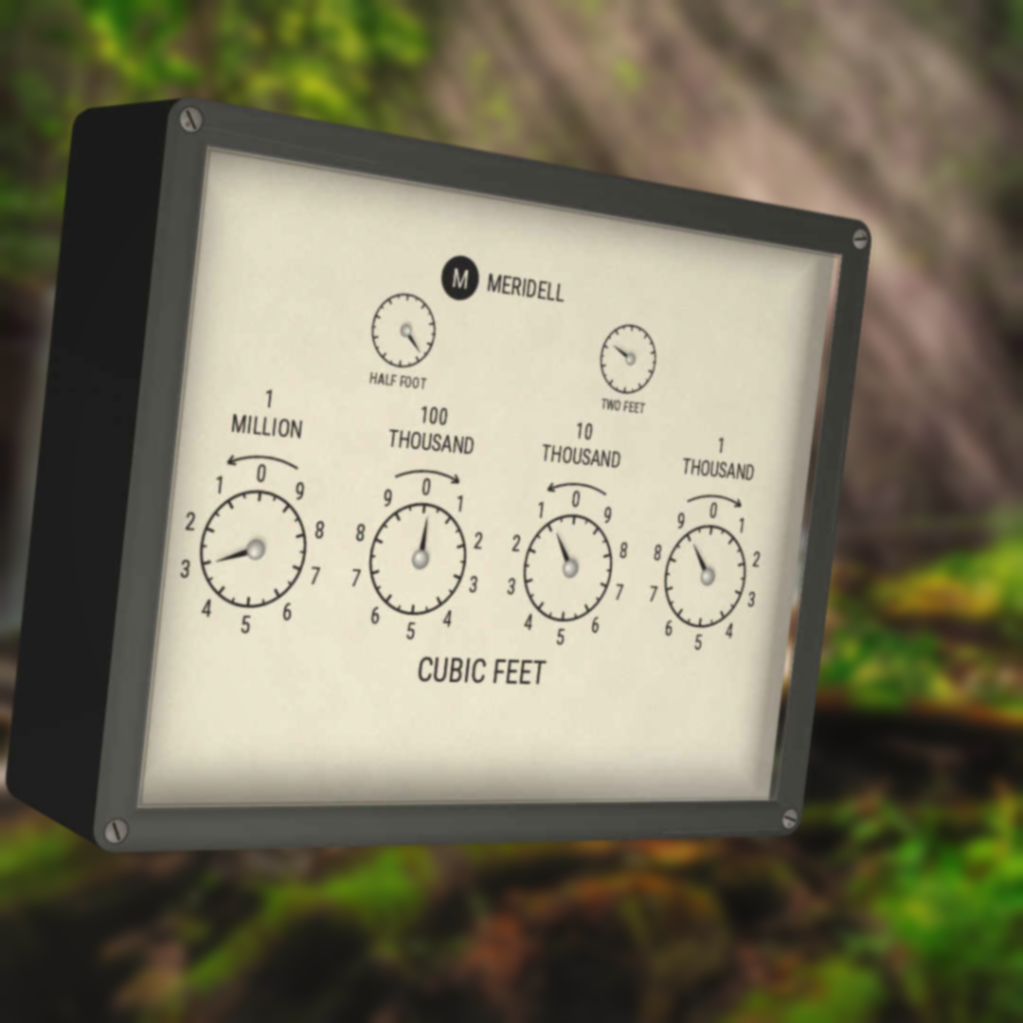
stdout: 300900ft³
